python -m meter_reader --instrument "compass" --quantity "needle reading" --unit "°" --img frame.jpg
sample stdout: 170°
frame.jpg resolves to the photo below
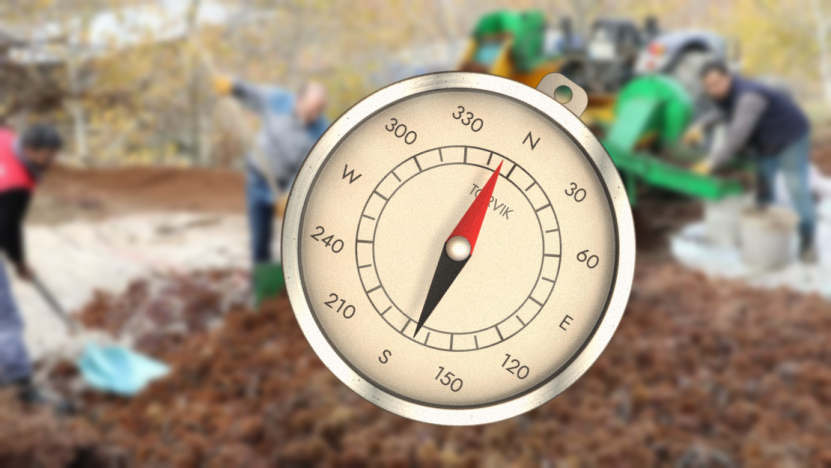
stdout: 352.5°
